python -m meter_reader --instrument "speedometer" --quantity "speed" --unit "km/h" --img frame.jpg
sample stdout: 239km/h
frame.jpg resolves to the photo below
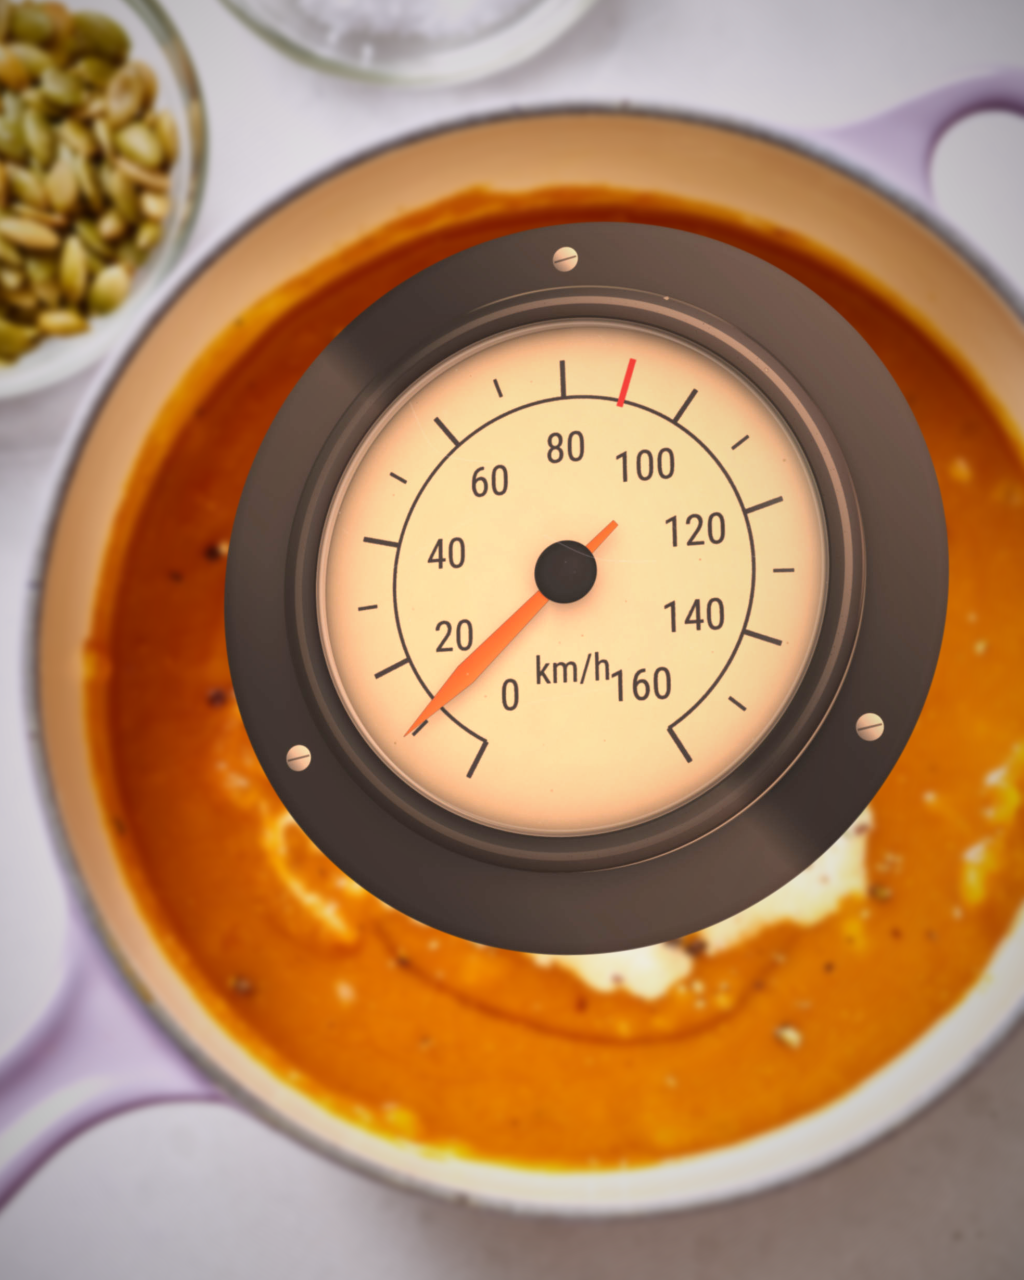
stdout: 10km/h
